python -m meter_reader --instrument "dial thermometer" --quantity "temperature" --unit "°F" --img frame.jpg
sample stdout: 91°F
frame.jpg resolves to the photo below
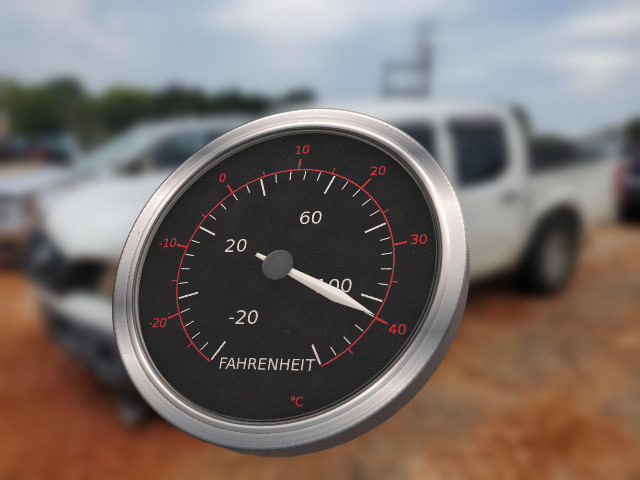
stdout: 104°F
